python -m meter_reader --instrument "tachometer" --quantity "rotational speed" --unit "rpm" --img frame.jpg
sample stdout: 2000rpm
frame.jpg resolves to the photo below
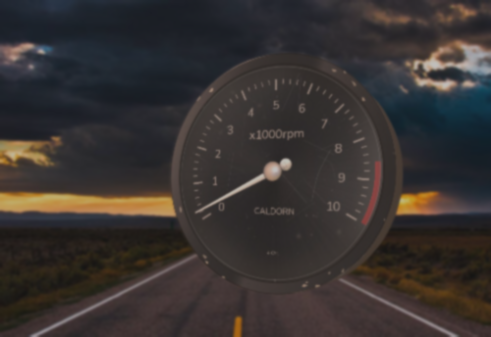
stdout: 200rpm
